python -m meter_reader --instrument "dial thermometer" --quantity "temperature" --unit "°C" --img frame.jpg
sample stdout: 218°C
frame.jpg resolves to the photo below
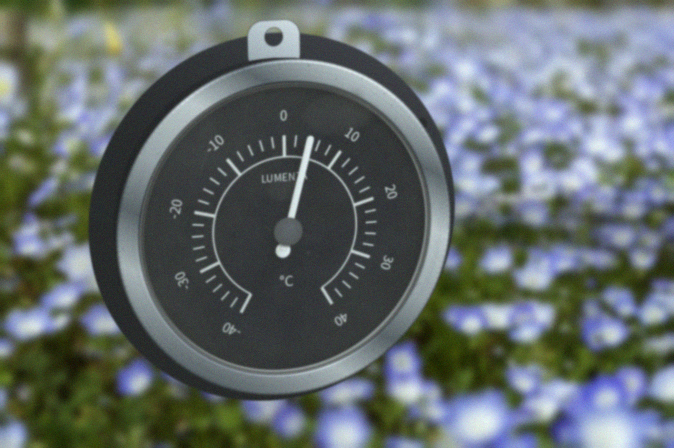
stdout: 4°C
